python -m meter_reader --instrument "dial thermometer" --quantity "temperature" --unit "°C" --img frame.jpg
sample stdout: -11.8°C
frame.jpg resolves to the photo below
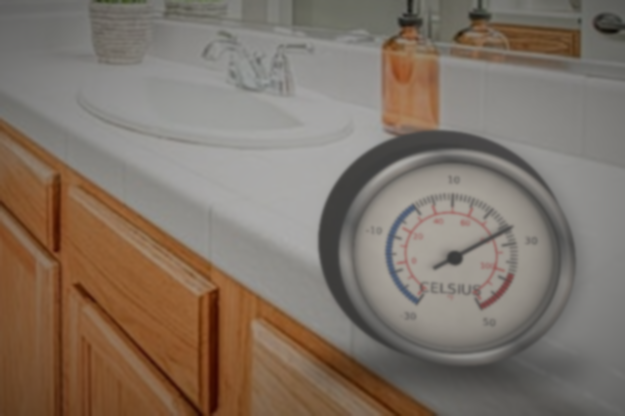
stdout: 25°C
